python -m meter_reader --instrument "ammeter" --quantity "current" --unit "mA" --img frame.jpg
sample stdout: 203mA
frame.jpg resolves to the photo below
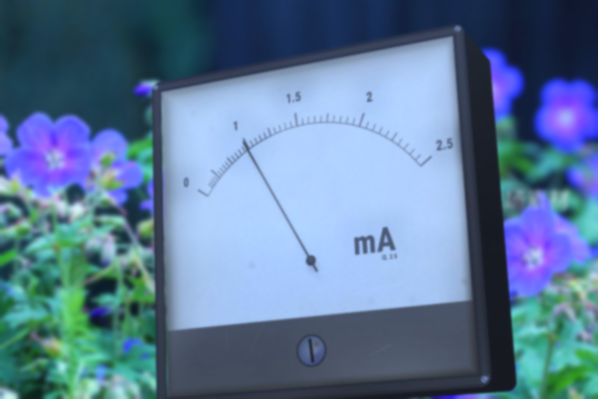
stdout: 1mA
